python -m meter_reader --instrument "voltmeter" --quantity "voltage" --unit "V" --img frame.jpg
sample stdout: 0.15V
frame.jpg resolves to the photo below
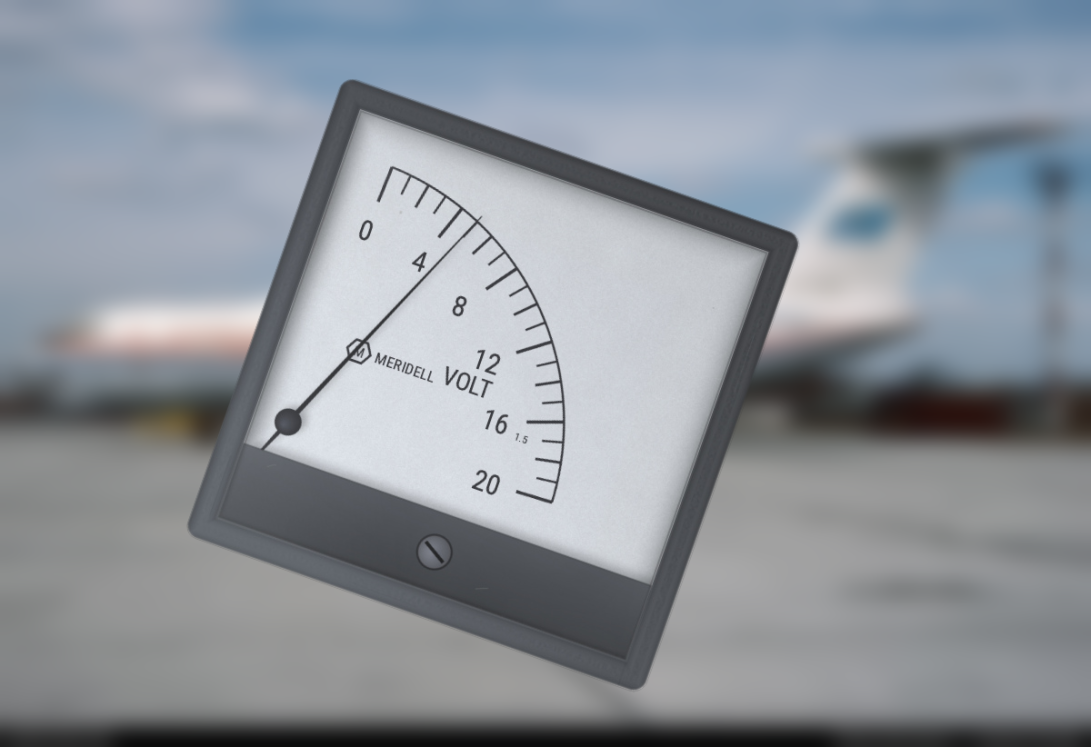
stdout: 5V
